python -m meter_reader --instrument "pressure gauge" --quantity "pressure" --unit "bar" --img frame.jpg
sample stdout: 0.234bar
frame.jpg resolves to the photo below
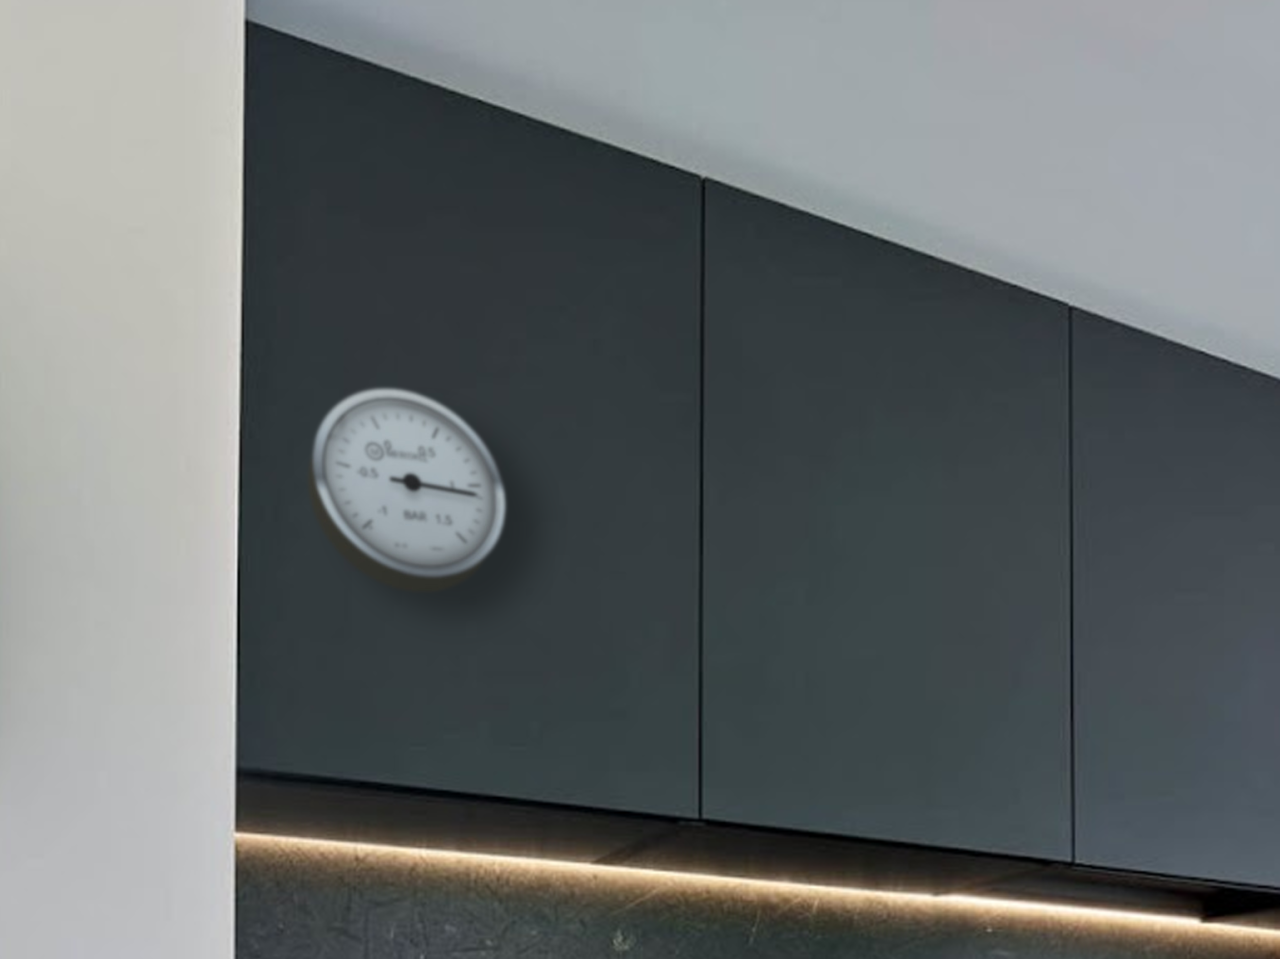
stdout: 1.1bar
